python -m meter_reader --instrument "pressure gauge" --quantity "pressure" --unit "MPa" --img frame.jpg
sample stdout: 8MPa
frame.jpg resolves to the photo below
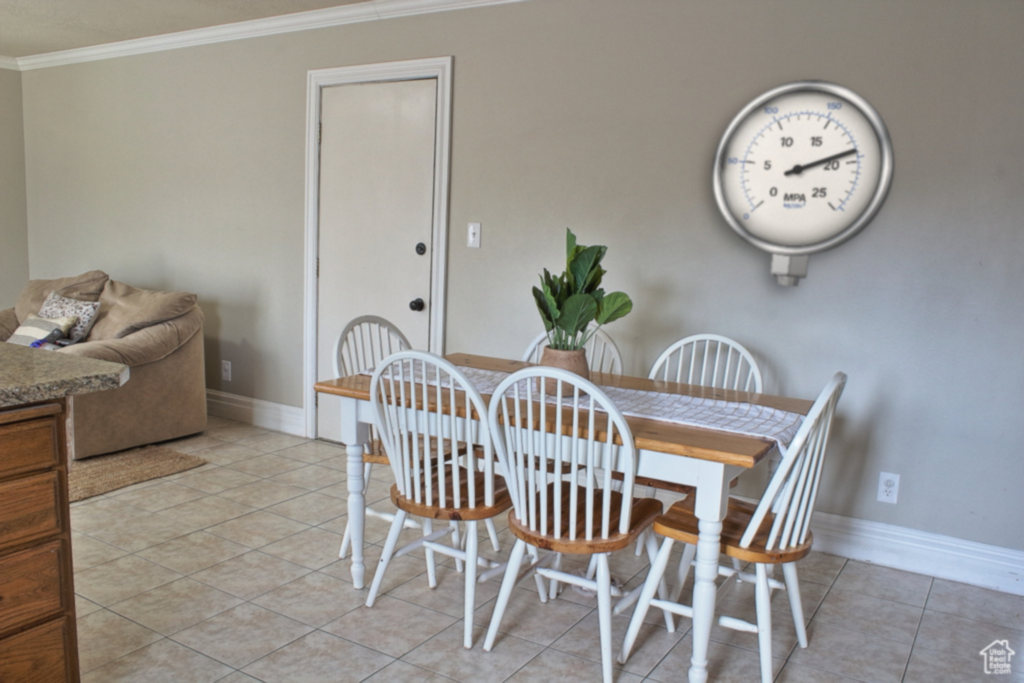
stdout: 19MPa
